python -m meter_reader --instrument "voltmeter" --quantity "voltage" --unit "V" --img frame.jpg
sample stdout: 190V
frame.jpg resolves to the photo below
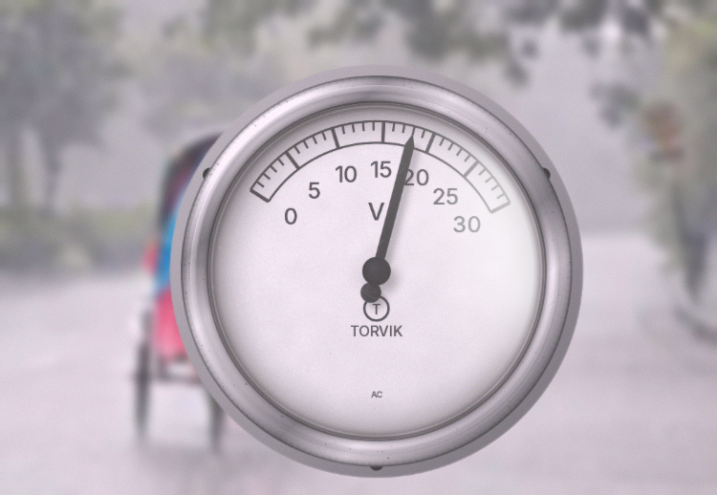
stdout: 18V
